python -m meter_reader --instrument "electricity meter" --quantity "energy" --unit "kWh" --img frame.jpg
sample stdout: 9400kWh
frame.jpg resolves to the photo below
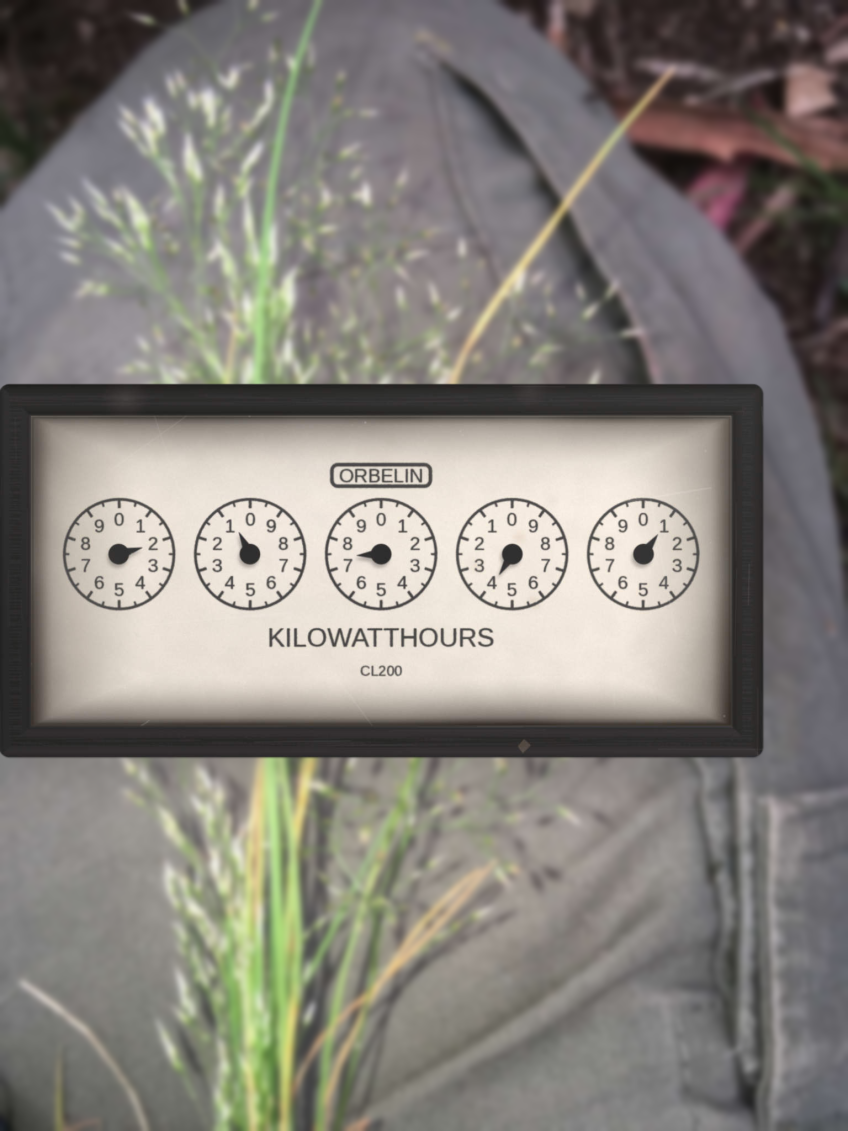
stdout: 20741kWh
